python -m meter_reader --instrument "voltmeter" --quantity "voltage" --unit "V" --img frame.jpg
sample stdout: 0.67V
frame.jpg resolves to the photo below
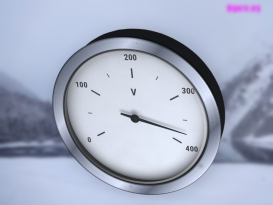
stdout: 375V
